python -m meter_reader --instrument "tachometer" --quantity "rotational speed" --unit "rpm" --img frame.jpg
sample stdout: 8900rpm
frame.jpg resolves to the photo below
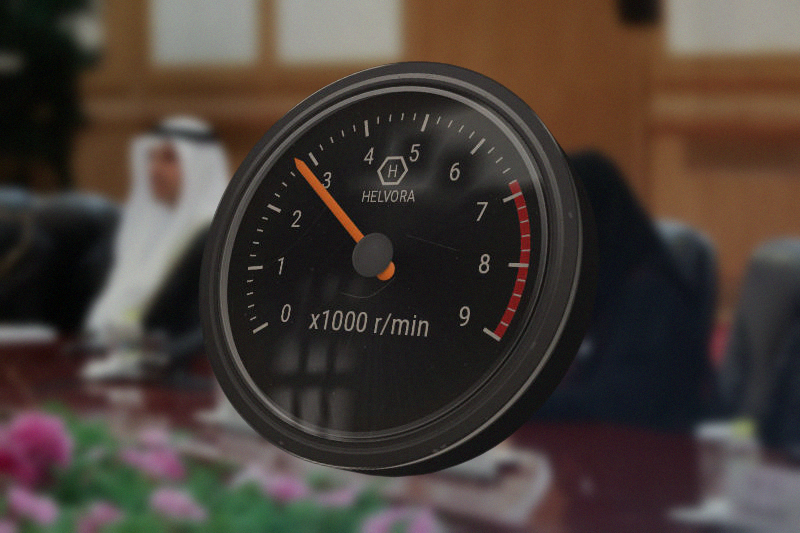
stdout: 2800rpm
